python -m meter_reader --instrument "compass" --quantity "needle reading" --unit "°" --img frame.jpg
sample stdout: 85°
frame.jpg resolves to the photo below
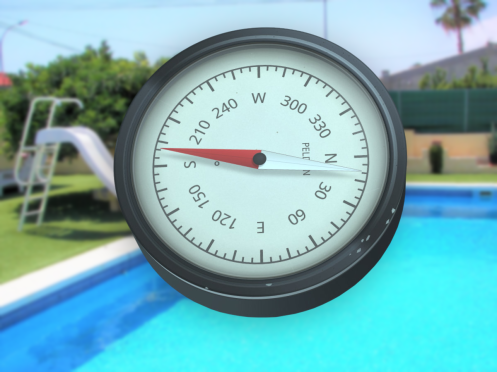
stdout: 190°
